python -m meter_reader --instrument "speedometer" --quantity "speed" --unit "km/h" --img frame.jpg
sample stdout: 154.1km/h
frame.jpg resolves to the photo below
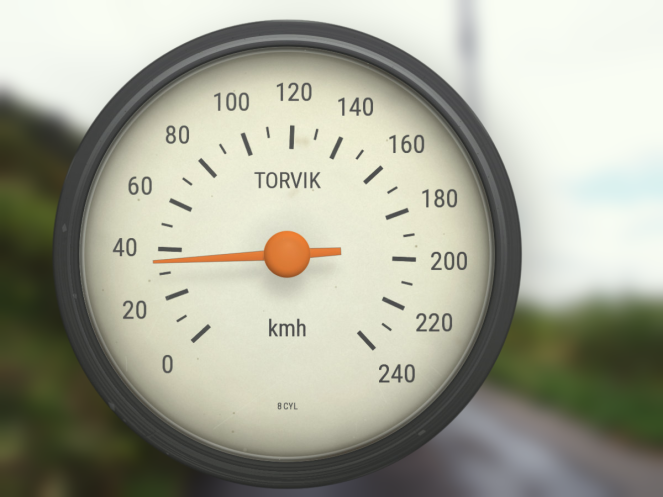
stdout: 35km/h
